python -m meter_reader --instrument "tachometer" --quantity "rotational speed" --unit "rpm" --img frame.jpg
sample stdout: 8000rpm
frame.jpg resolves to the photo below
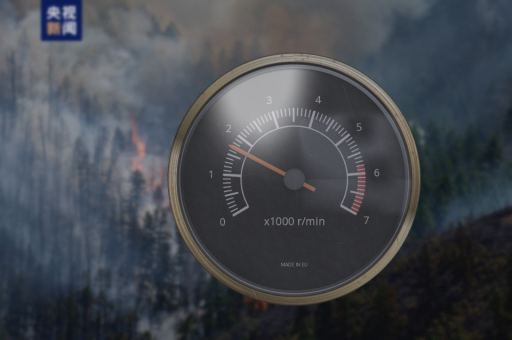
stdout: 1700rpm
